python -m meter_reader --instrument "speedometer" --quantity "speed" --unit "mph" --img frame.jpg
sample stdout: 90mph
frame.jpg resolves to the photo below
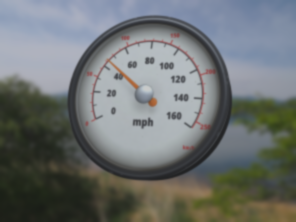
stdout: 45mph
